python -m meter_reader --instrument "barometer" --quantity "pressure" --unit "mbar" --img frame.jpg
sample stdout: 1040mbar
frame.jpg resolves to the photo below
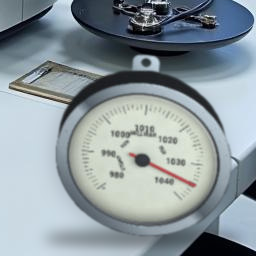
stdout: 1035mbar
